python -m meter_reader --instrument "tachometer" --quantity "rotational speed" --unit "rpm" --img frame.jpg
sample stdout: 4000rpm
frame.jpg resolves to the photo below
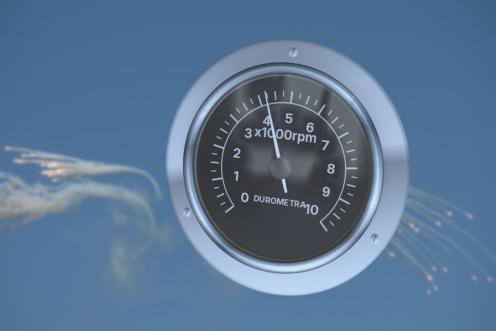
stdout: 4250rpm
